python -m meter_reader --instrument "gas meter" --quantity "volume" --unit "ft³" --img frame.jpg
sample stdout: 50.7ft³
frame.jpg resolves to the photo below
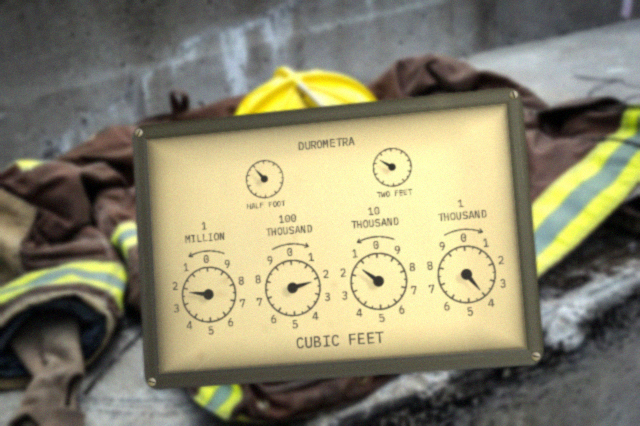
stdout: 221400ft³
